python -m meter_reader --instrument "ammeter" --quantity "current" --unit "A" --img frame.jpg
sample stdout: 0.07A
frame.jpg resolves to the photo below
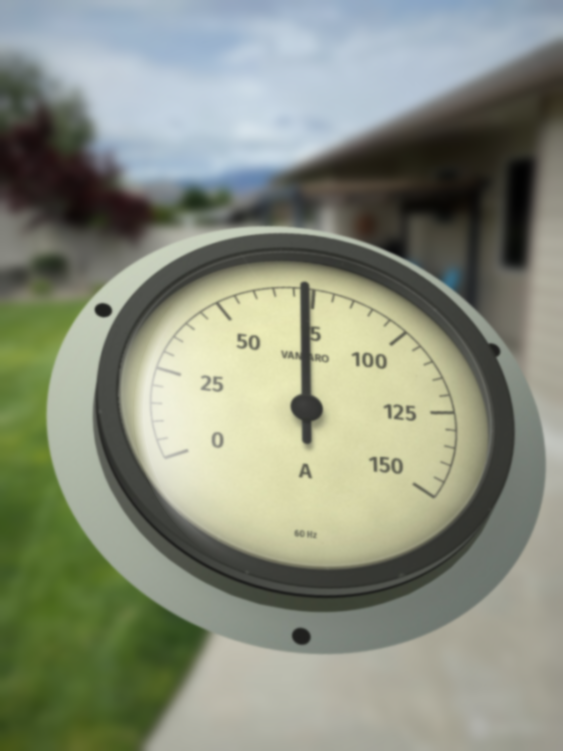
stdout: 72.5A
